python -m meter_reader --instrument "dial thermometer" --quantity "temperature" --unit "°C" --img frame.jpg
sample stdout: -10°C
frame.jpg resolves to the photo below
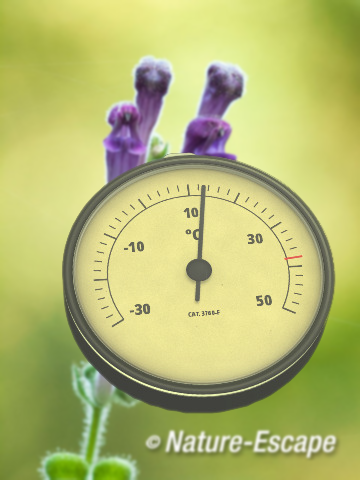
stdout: 13°C
